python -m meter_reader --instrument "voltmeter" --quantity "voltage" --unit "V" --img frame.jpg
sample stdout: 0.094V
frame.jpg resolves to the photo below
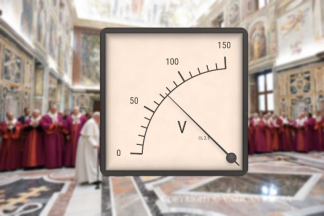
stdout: 75V
